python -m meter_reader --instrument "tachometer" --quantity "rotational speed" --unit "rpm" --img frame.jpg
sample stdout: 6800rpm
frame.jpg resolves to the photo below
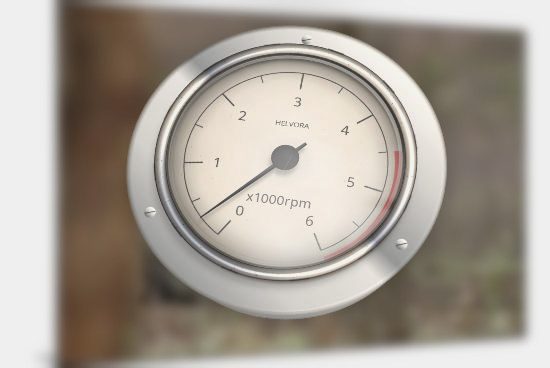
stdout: 250rpm
